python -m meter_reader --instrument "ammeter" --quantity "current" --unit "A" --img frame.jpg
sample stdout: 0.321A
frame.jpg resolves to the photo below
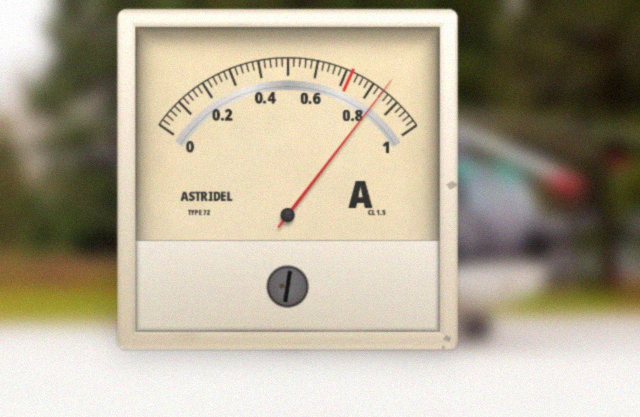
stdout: 0.84A
